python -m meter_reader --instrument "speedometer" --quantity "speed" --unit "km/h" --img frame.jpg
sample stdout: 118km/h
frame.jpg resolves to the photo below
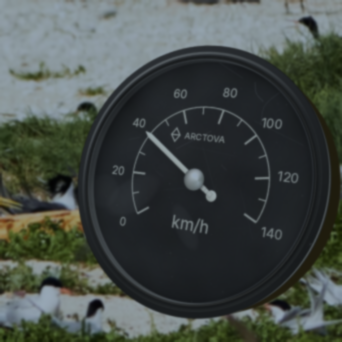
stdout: 40km/h
